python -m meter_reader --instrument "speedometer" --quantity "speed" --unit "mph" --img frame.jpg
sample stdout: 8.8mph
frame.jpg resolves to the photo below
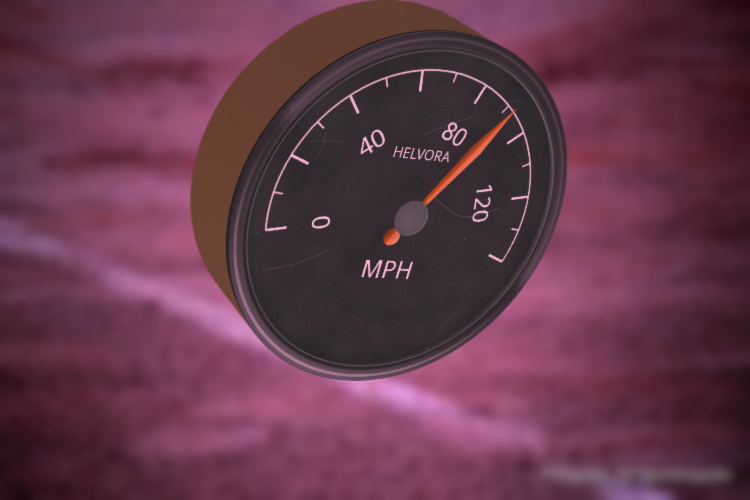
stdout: 90mph
